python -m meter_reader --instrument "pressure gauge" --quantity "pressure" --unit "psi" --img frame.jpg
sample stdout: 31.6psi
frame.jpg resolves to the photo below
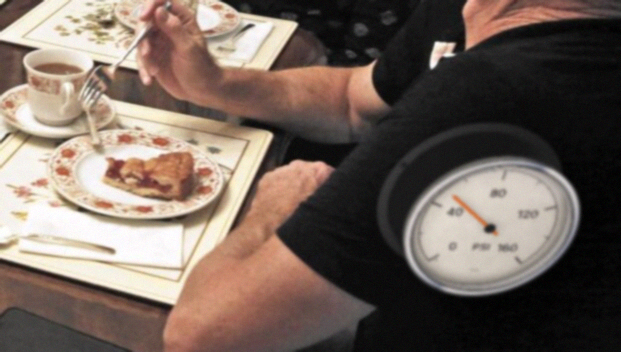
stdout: 50psi
